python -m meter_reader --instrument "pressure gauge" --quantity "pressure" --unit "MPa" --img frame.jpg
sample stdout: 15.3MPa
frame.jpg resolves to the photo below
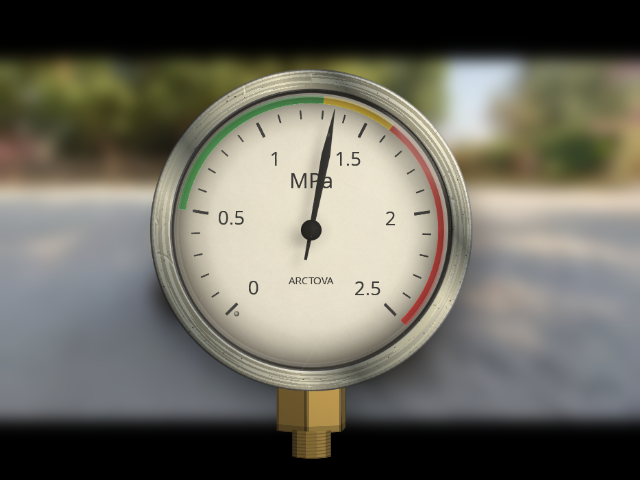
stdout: 1.35MPa
